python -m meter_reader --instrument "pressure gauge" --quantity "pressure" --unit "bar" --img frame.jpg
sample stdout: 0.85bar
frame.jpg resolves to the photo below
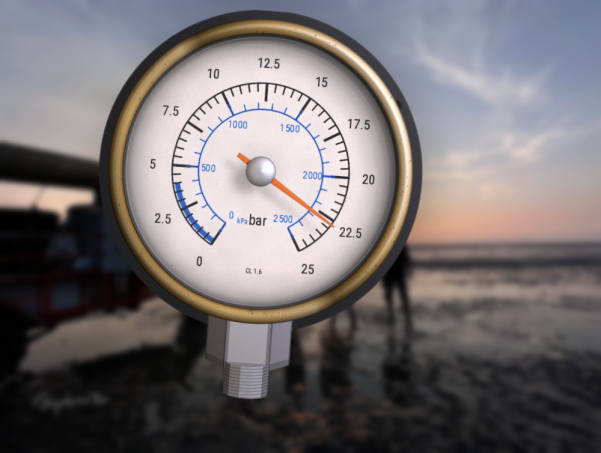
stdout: 22.75bar
